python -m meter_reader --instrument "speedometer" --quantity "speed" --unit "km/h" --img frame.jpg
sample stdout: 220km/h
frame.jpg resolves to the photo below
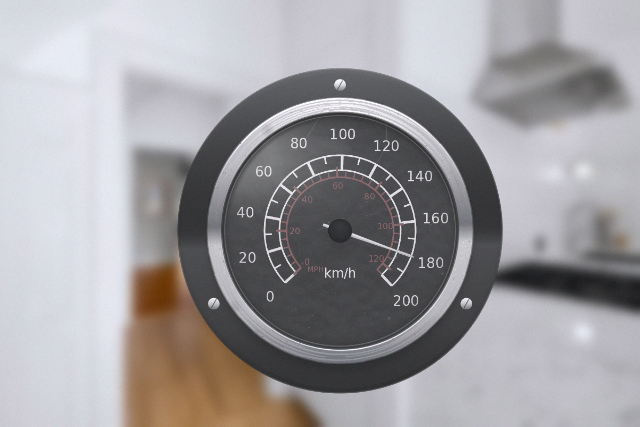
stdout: 180km/h
